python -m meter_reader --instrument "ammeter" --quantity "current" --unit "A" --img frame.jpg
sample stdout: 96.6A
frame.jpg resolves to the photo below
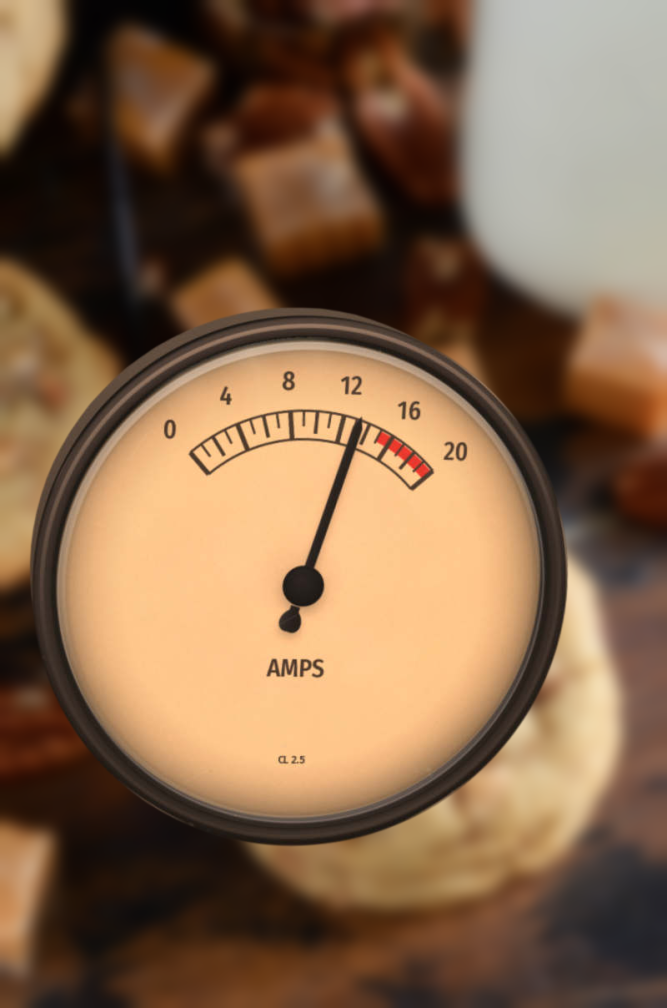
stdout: 13A
